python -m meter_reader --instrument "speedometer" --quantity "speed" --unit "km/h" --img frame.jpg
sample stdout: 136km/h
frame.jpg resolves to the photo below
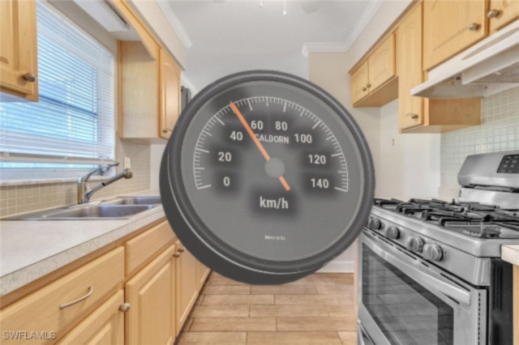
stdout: 50km/h
